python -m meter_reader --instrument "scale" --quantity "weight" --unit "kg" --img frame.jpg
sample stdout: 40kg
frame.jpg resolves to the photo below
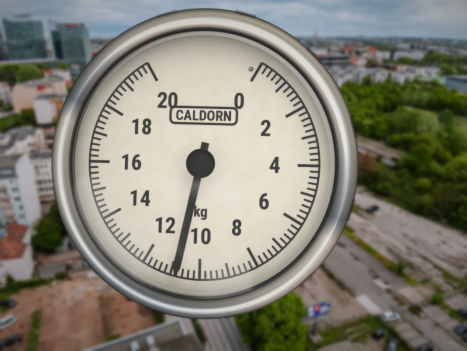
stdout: 10.8kg
